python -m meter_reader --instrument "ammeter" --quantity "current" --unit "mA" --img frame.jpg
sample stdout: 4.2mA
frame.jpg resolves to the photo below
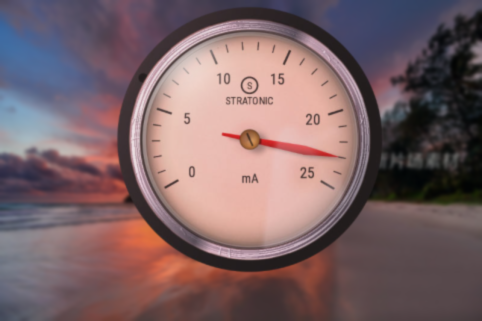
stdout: 23mA
